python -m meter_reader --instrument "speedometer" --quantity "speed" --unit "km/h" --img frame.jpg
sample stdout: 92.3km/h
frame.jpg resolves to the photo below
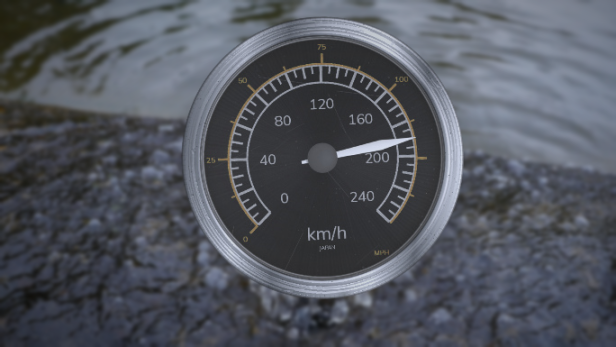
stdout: 190km/h
